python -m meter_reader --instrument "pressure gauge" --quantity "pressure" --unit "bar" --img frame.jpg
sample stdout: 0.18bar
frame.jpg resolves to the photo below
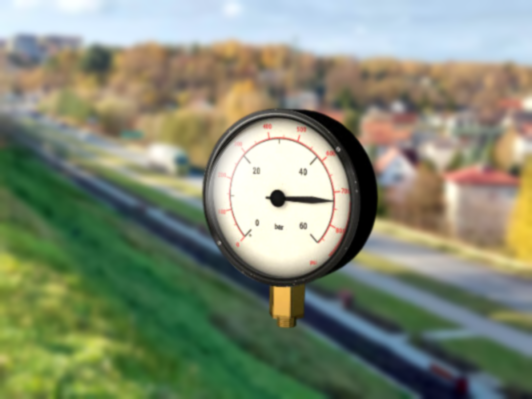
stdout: 50bar
